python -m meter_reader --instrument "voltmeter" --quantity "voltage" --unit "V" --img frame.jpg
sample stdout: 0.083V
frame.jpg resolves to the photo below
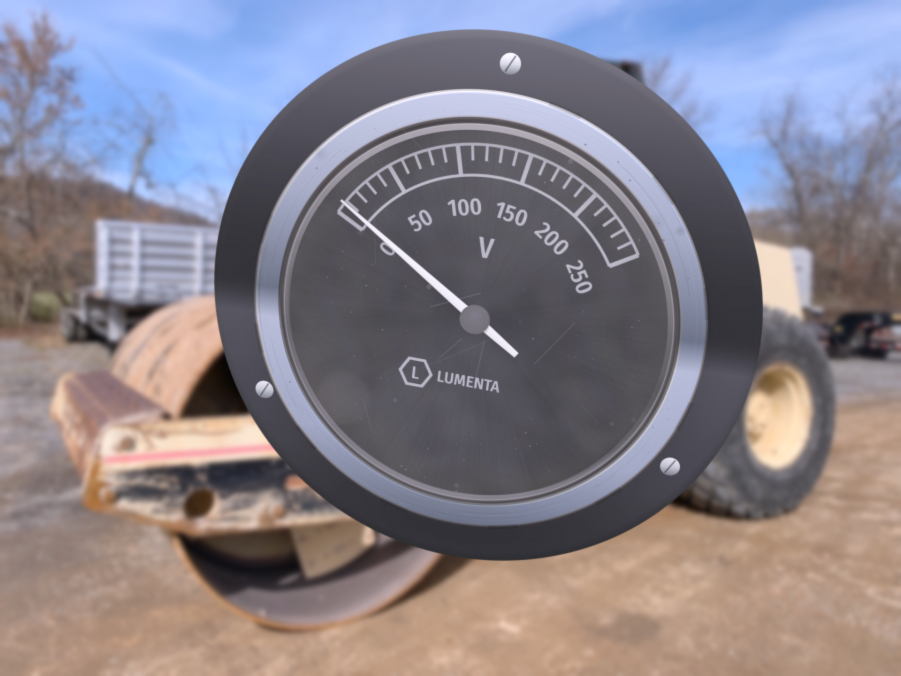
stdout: 10V
